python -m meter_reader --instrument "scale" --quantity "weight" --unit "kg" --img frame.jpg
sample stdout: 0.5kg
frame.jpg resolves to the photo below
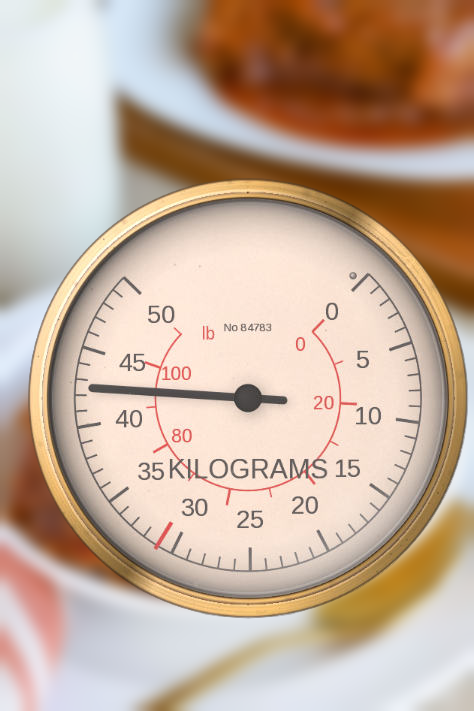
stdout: 42.5kg
